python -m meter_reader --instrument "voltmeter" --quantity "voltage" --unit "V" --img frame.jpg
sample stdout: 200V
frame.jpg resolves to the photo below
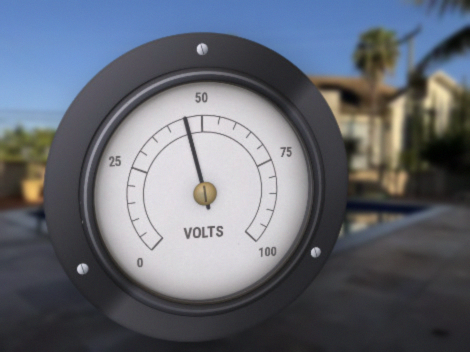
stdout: 45V
